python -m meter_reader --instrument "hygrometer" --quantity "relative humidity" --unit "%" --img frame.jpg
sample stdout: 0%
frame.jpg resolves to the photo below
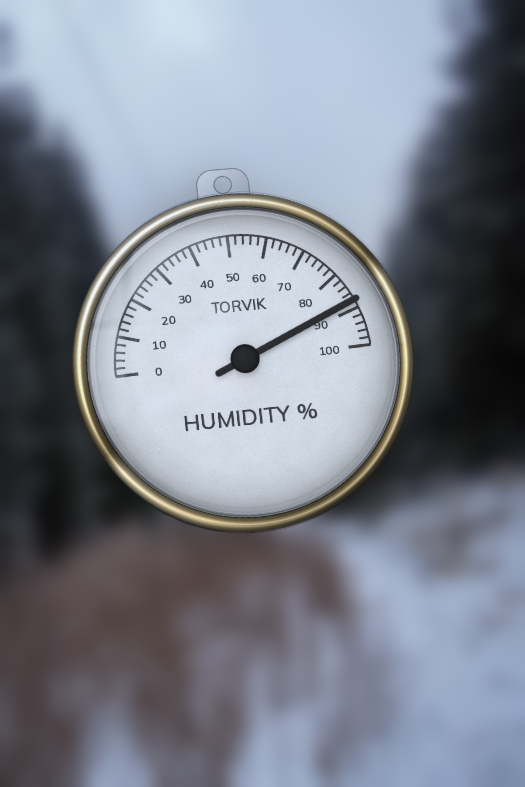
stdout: 88%
